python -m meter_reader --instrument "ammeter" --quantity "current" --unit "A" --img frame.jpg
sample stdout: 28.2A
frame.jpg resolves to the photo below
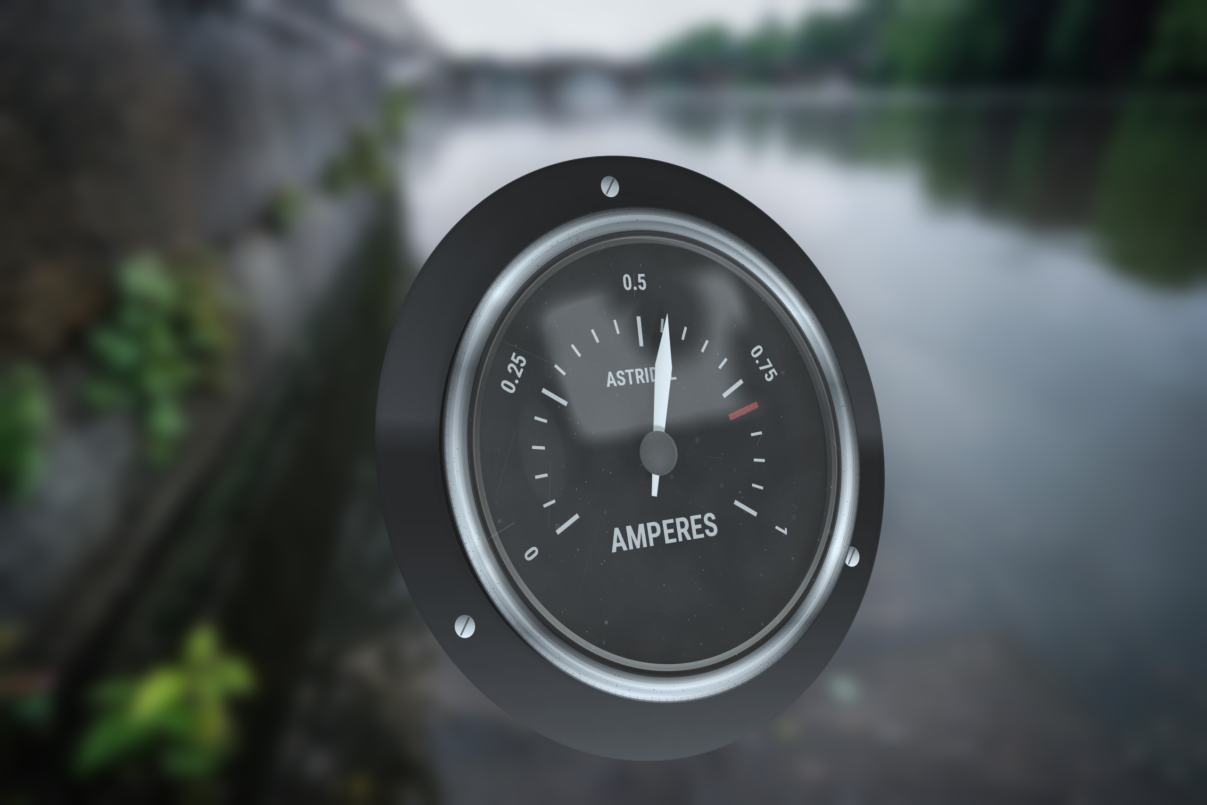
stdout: 0.55A
